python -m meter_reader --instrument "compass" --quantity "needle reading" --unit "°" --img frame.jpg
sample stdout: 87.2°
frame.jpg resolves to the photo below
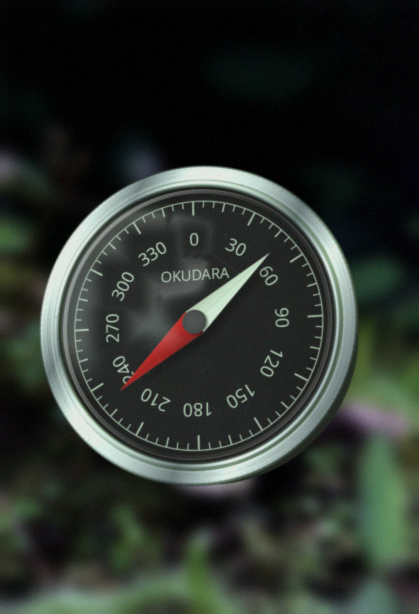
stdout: 230°
